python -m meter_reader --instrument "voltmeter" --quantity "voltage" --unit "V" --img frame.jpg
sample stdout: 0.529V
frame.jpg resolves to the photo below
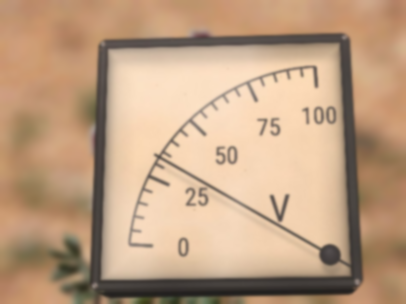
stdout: 32.5V
